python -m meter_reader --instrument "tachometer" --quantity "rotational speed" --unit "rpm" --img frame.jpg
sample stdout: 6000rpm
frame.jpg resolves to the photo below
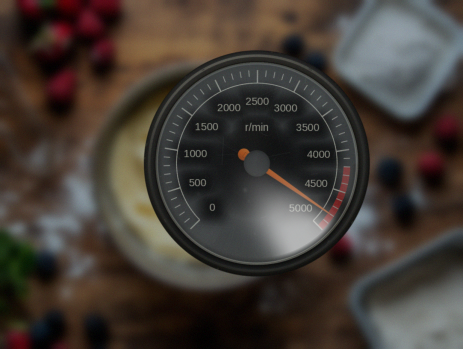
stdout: 4800rpm
